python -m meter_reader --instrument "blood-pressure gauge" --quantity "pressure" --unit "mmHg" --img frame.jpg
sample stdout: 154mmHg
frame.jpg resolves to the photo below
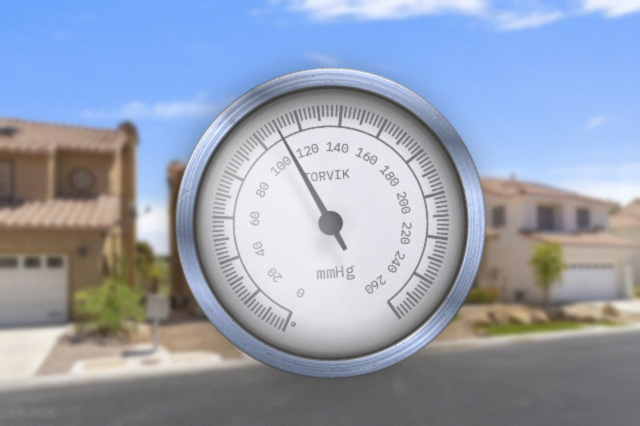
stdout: 110mmHg
